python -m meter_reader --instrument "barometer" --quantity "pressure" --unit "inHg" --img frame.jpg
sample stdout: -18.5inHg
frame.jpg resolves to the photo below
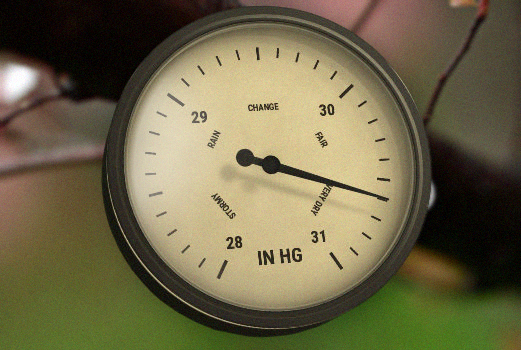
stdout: 30.6inHg
